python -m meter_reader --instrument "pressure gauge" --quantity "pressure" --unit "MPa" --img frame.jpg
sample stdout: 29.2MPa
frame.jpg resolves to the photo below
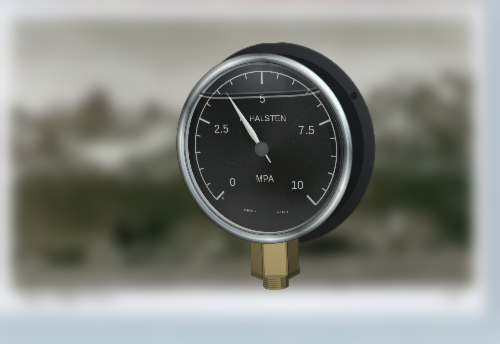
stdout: 3.75MPa
